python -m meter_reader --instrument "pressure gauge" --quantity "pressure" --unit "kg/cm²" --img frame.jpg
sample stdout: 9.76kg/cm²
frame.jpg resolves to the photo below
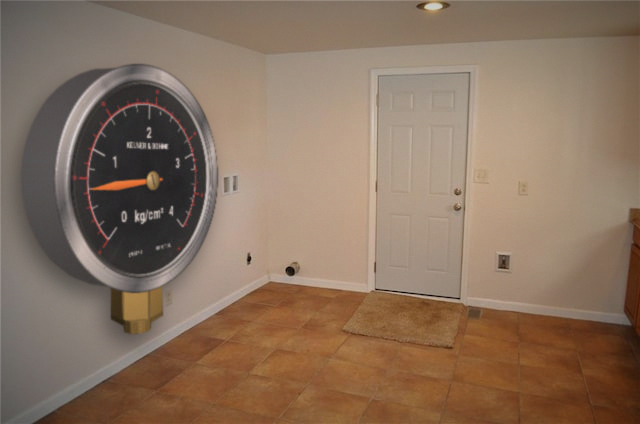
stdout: 0.6kg/cm²
